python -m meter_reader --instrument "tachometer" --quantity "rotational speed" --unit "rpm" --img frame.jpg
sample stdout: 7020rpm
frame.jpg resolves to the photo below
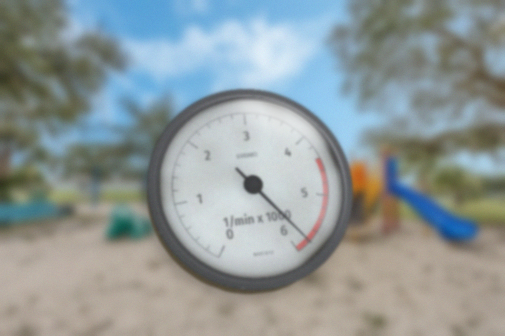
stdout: 5800rpm
